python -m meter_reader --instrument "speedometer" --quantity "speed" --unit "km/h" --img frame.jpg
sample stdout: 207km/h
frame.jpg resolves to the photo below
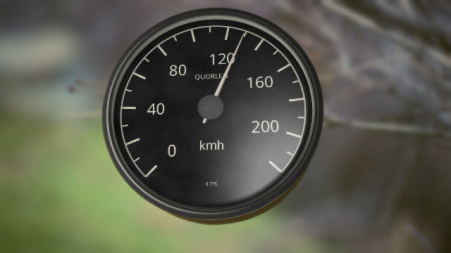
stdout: 130km/h
